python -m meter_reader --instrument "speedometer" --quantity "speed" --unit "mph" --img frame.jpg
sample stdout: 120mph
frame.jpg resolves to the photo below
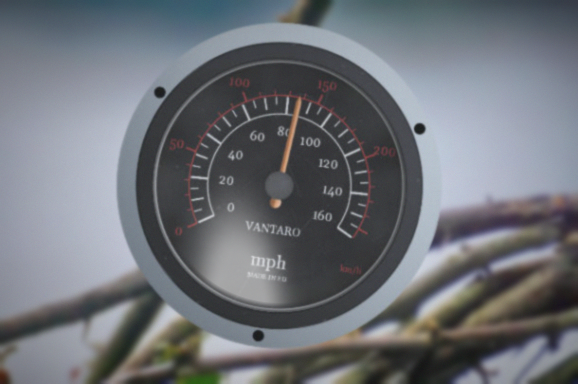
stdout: 85mph
